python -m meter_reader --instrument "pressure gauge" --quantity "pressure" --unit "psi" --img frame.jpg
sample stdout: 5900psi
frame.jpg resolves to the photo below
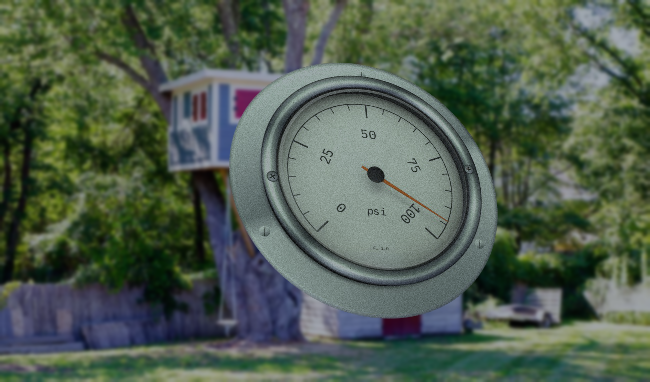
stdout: 95psi
